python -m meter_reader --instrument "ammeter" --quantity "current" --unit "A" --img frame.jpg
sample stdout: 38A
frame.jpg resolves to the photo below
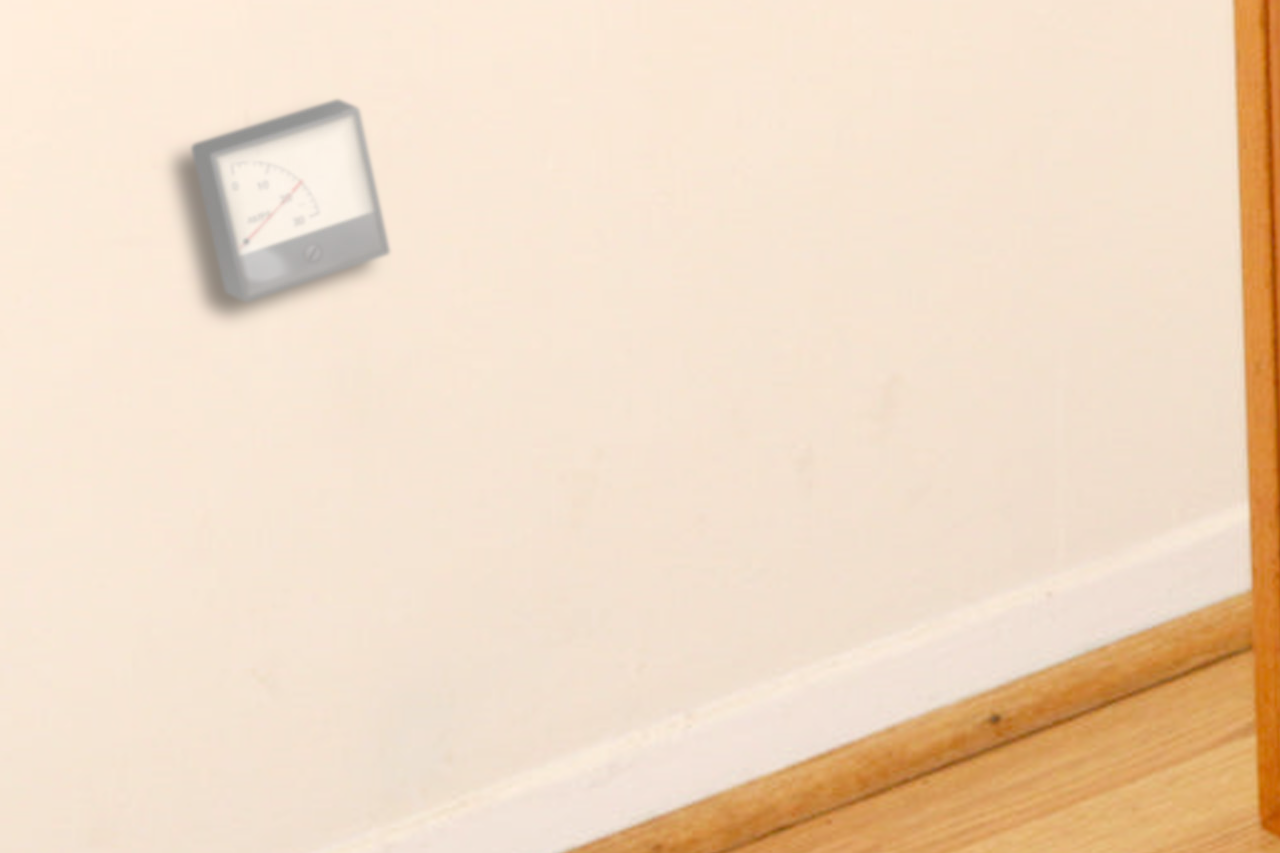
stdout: 20A
